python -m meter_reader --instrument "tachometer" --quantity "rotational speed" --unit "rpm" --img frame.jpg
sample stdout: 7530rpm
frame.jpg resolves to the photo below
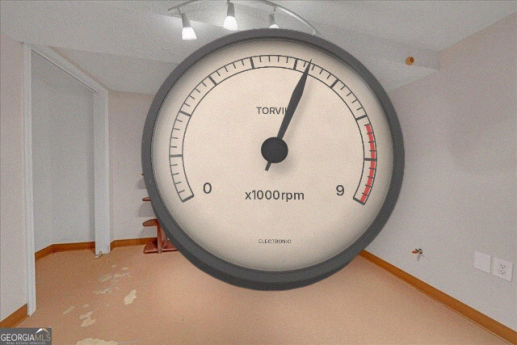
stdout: 5300rpm
